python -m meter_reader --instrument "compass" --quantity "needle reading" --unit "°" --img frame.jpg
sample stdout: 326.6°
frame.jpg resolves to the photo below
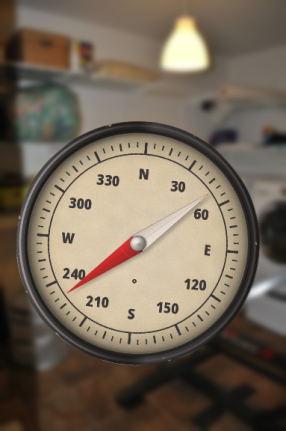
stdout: 230°
